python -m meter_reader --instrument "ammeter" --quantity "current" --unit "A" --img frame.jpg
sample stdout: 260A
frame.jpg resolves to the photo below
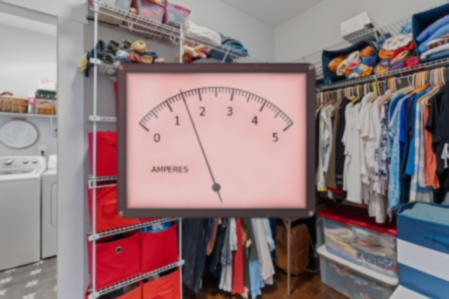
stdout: 1.5A
